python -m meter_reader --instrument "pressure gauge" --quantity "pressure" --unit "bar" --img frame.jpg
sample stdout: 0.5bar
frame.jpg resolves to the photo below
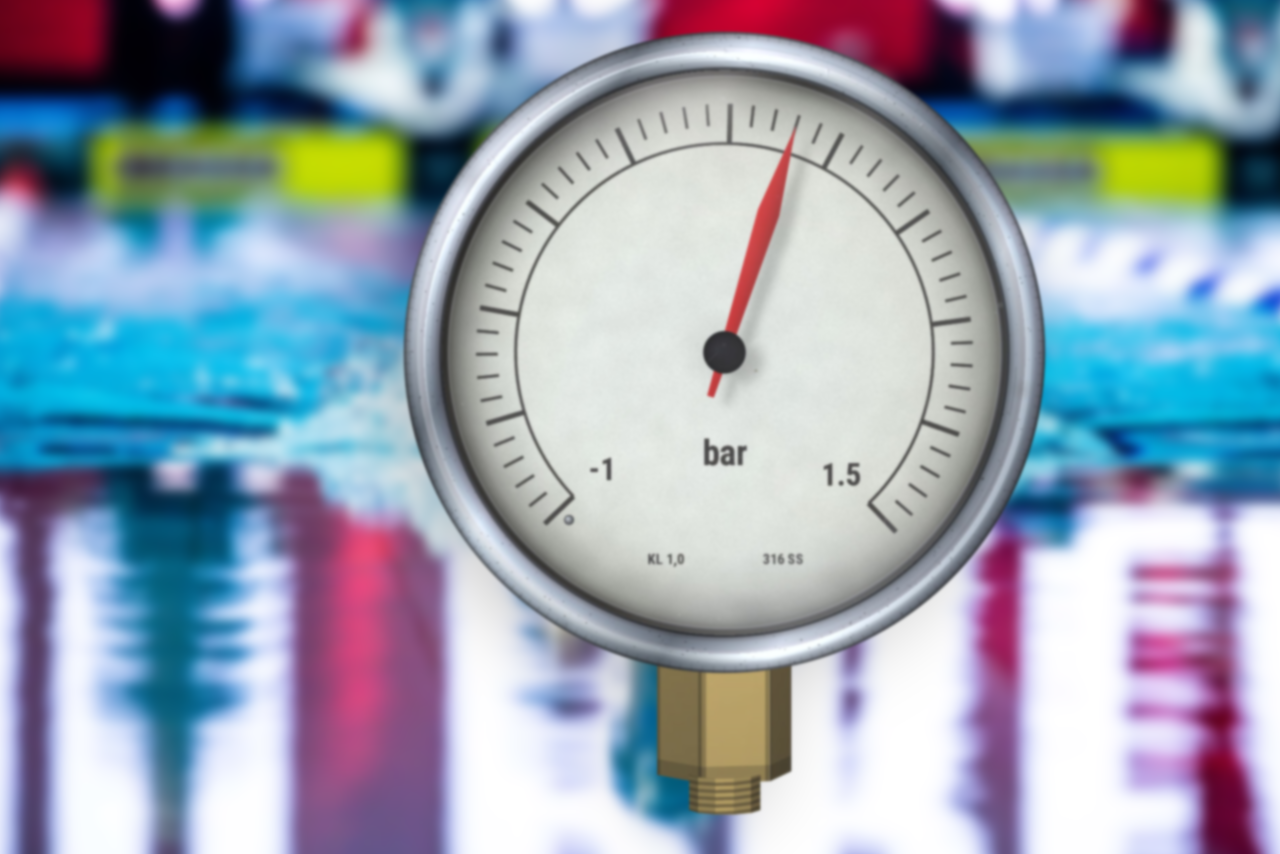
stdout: 0.4bar
